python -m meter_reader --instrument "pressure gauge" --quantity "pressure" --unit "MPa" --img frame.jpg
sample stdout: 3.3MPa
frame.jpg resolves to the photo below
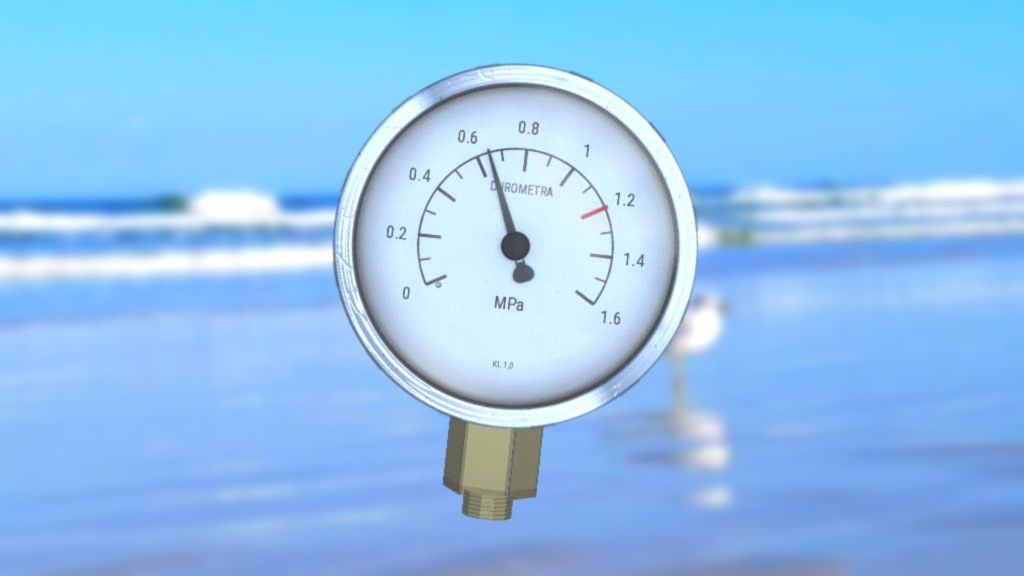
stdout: 0.65MPa
